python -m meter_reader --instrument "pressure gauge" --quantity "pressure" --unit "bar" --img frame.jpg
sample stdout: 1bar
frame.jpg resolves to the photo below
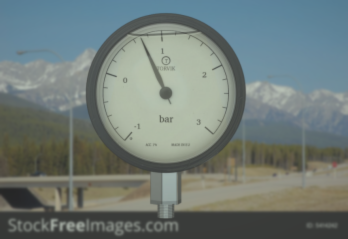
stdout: 0.7bar
